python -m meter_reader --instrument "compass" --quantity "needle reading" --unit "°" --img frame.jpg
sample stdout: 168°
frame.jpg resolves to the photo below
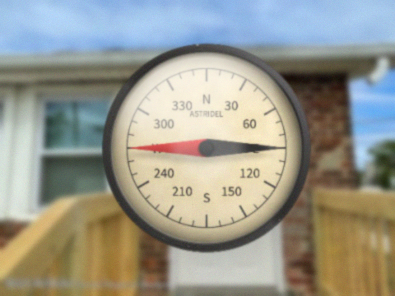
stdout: 270°
